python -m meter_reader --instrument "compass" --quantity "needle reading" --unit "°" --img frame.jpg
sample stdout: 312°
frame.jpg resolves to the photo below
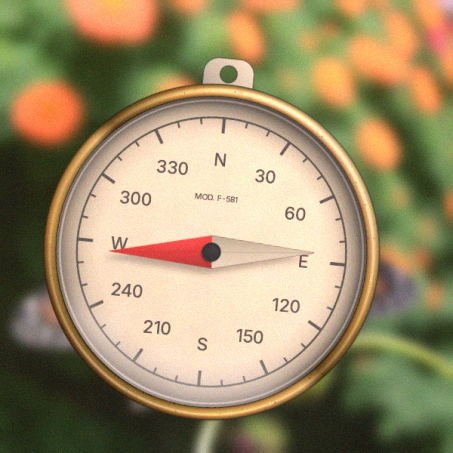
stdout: 265°
